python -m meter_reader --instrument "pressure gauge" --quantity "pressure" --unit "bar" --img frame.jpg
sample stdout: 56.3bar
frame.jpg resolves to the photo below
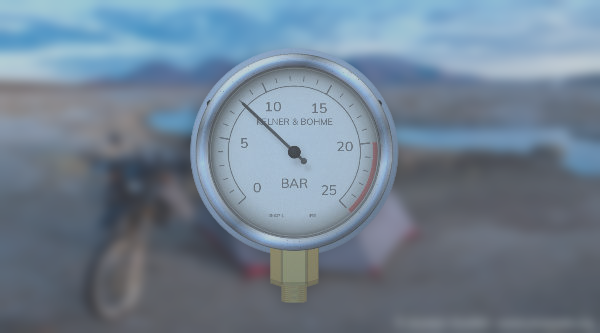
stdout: 8bar
